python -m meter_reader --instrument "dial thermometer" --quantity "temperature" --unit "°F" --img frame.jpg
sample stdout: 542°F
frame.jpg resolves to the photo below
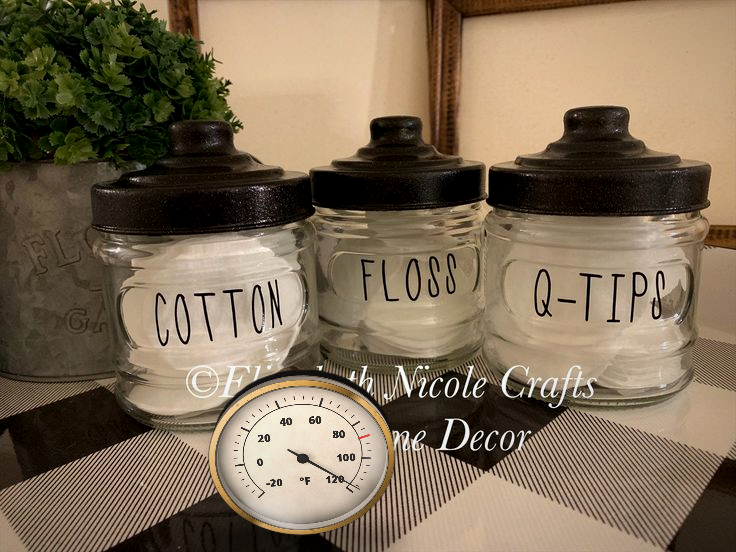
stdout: 116°F
